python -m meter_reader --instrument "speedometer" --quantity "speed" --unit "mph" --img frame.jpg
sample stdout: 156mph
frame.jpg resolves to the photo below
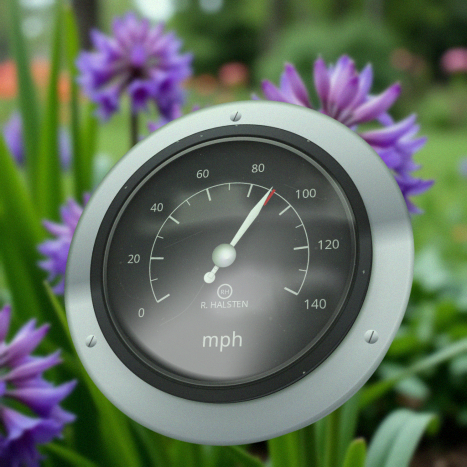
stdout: 90mph
